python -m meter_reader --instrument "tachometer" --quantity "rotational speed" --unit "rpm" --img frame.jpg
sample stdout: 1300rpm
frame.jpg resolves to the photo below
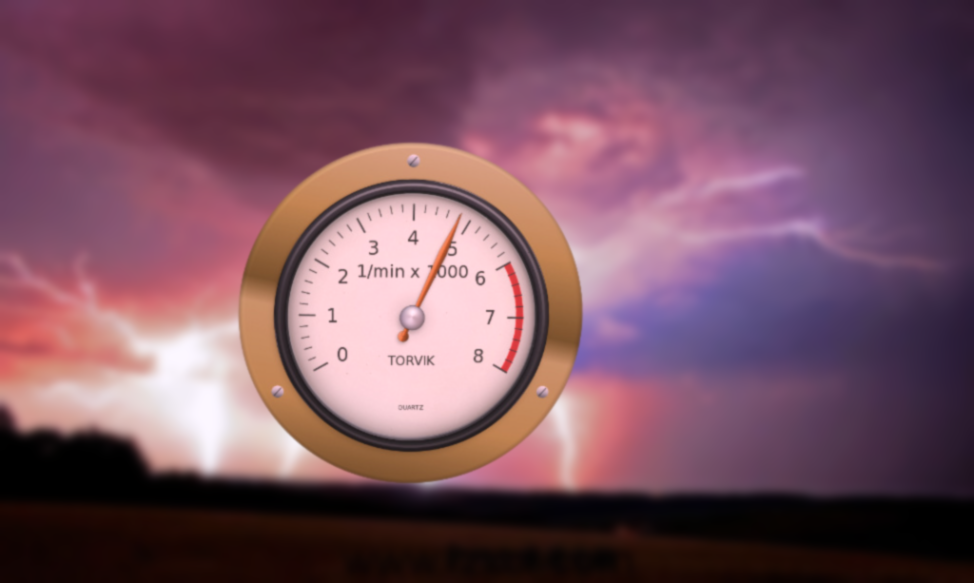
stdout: 4800rpm
